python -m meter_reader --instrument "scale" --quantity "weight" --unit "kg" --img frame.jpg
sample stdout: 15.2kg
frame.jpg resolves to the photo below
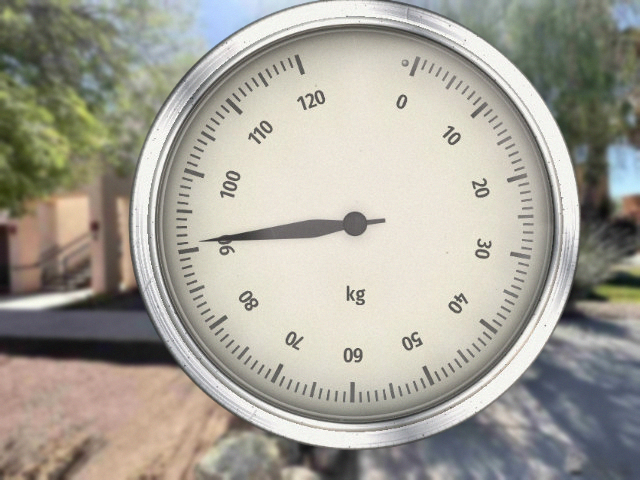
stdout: 91kg
